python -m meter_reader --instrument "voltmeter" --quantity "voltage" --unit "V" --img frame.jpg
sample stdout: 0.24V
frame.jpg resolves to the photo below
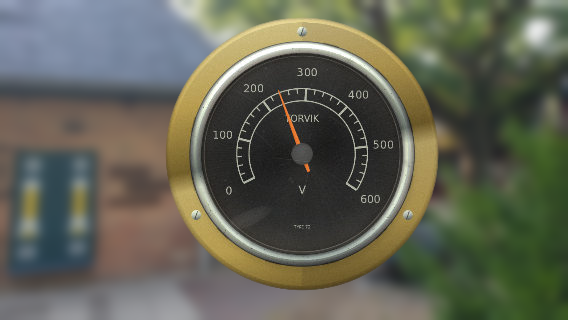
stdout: 240V
